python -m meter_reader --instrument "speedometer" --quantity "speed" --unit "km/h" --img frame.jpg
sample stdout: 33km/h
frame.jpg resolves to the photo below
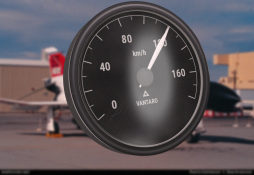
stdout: 120km/h
